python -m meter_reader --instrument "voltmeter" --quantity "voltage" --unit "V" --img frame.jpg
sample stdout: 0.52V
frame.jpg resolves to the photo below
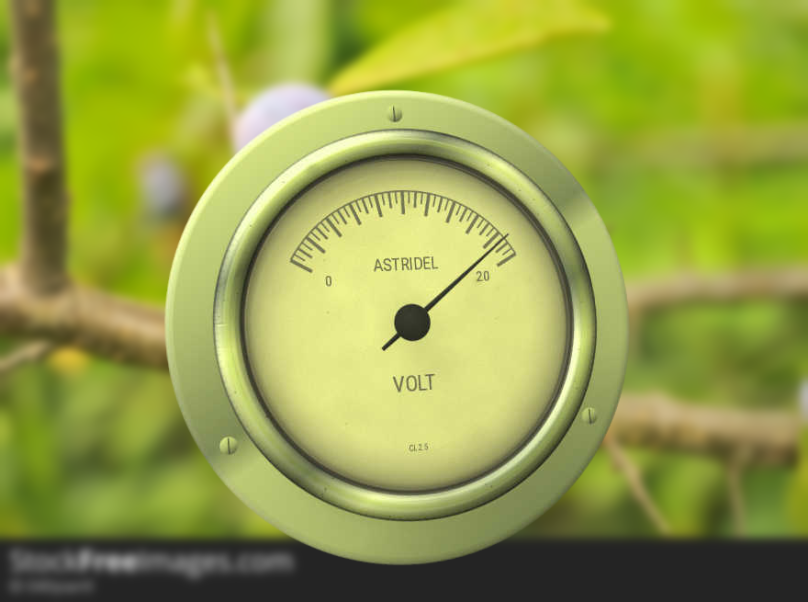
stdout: 18.5V
